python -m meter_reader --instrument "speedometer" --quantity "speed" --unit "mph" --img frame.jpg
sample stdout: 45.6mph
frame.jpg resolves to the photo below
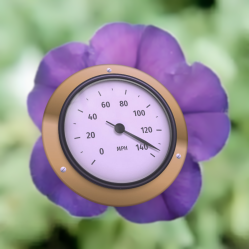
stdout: 135mph
